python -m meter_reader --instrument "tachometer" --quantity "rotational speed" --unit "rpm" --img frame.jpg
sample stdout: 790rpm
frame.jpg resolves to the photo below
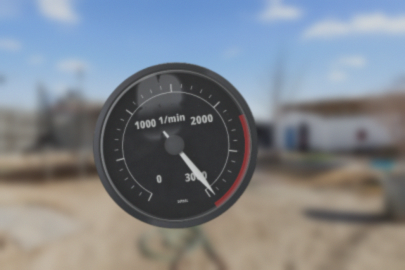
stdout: 2950rpm
